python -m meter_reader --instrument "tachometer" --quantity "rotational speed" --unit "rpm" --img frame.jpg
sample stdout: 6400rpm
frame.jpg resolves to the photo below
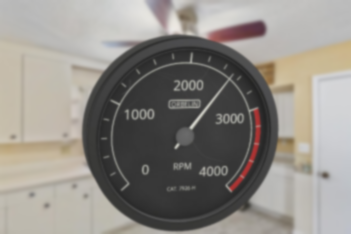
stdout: 2500rpm
